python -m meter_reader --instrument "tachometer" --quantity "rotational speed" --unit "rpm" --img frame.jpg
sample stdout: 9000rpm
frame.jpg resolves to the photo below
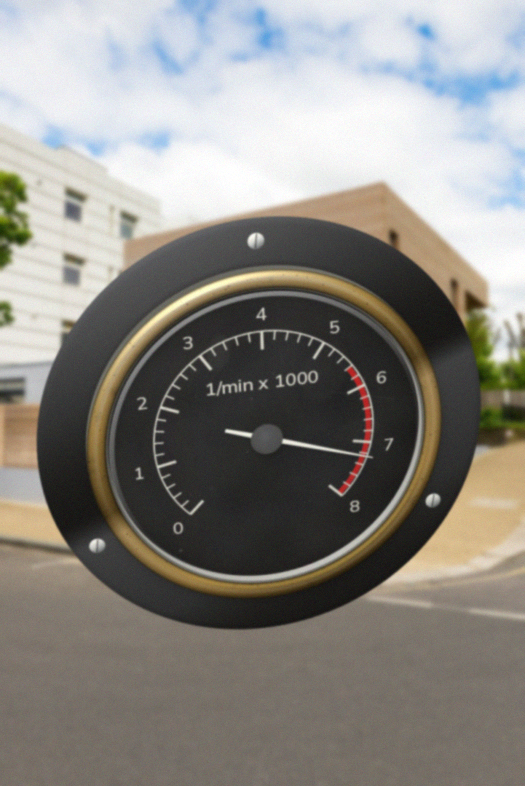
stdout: 7200rpm
